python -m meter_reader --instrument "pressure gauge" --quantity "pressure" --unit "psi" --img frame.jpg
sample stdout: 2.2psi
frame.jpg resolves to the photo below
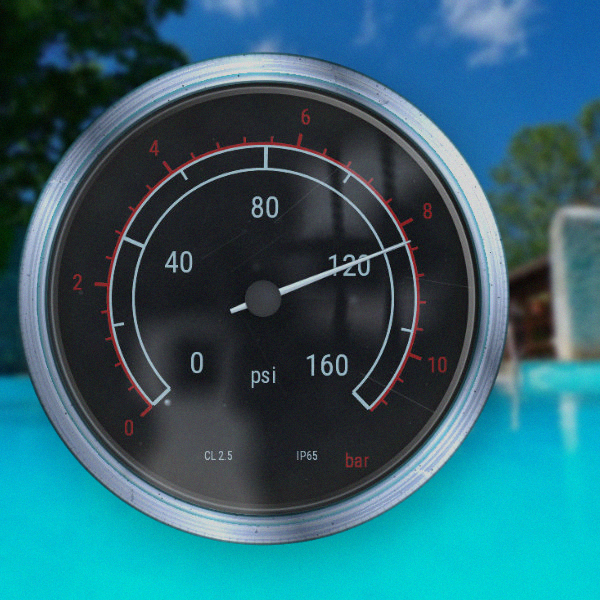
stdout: 120psi
